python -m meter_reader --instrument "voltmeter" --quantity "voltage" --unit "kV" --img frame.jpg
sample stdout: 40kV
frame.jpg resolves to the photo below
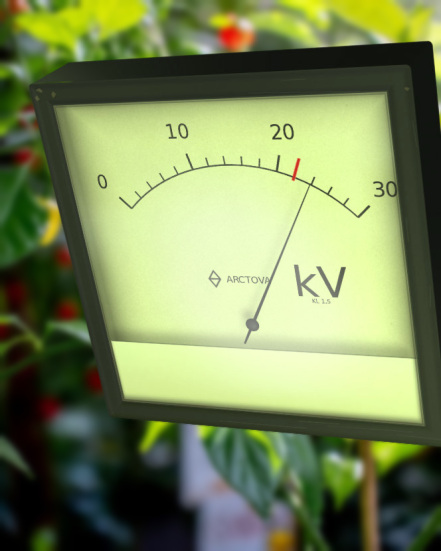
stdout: 24kV
